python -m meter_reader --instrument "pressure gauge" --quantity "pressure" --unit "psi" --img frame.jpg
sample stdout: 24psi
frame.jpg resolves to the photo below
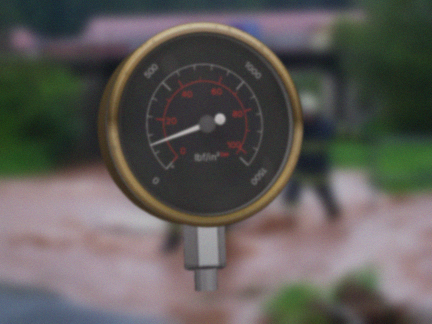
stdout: 150psi
